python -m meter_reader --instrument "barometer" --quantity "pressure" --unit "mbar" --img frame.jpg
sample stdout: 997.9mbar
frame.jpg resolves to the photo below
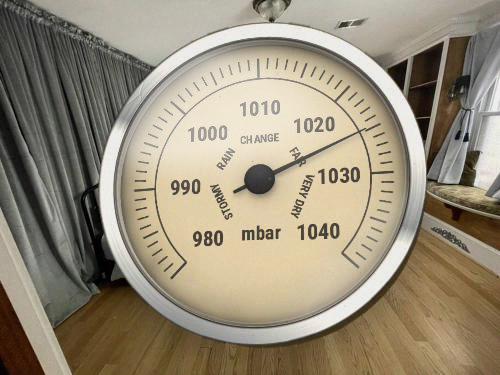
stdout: 1025mbar
